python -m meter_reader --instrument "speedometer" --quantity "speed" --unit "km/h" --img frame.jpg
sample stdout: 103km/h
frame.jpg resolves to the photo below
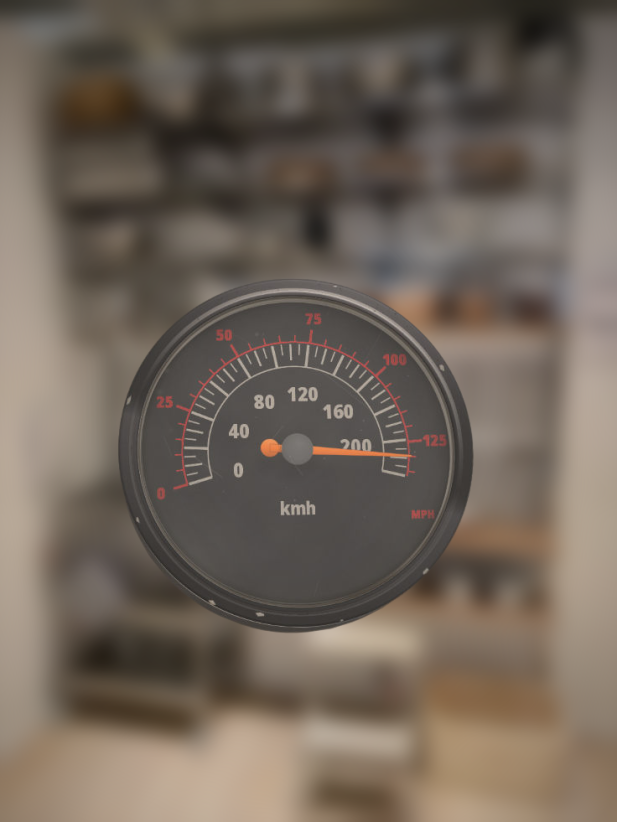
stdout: 210km/h
